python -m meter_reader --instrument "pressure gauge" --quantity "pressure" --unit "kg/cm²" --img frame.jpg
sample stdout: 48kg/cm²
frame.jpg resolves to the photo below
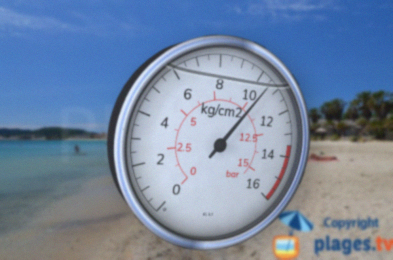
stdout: 10.5kg/cm²
